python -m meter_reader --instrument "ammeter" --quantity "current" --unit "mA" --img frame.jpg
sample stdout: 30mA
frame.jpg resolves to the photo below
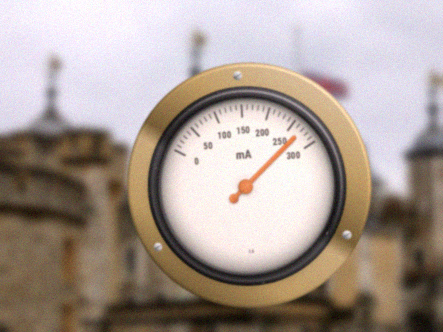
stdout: 270mA
